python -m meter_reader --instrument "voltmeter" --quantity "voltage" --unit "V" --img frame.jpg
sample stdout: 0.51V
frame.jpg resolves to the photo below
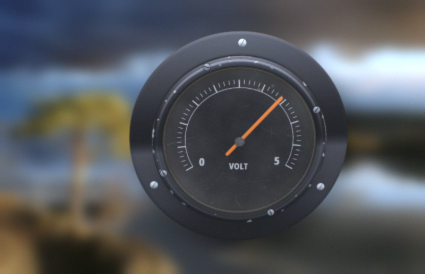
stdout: 3.4V
